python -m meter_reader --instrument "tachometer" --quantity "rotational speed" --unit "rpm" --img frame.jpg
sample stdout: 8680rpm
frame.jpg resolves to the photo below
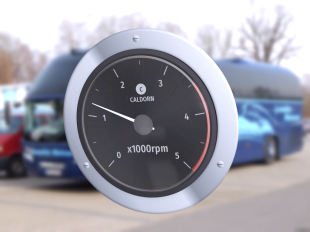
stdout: 1250rpm
